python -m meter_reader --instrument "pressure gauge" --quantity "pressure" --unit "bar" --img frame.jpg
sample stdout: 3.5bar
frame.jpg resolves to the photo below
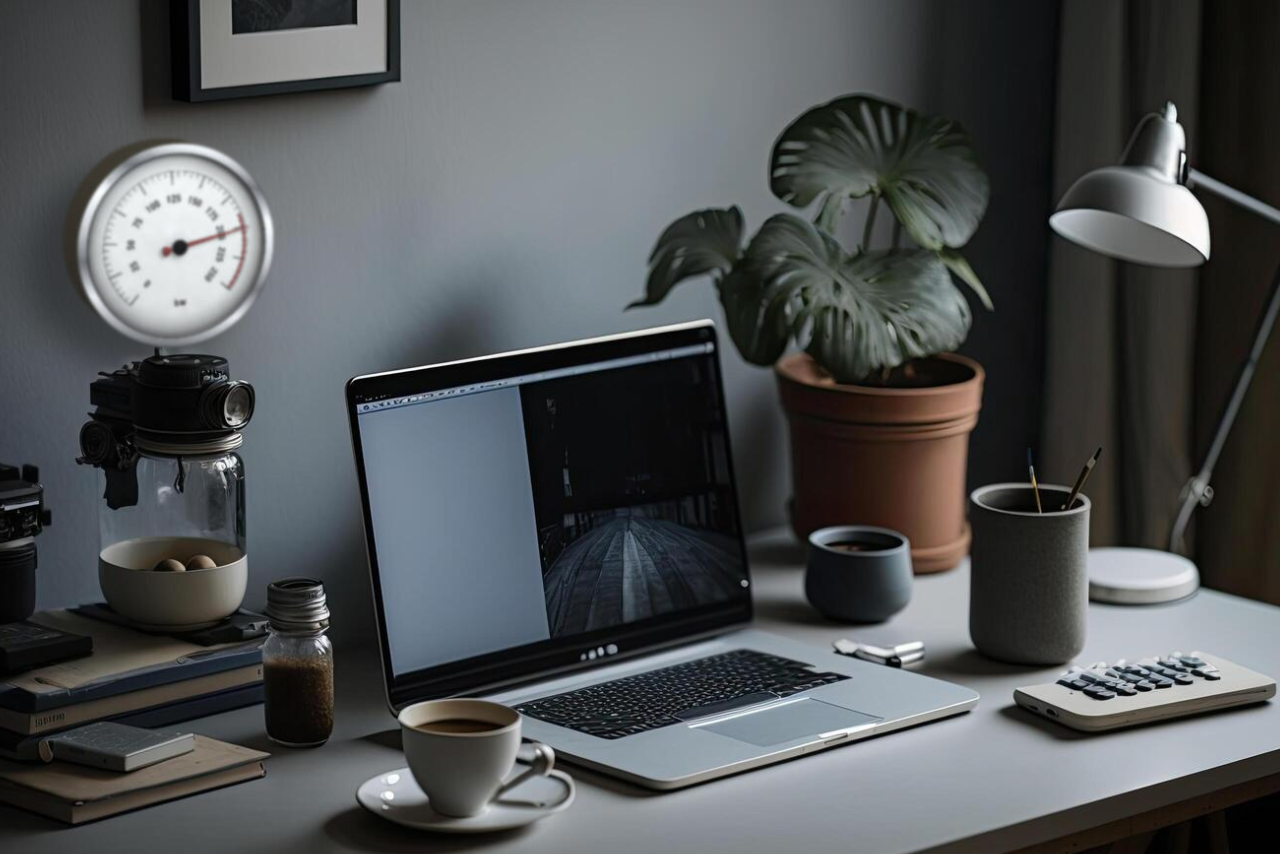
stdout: 200bar
